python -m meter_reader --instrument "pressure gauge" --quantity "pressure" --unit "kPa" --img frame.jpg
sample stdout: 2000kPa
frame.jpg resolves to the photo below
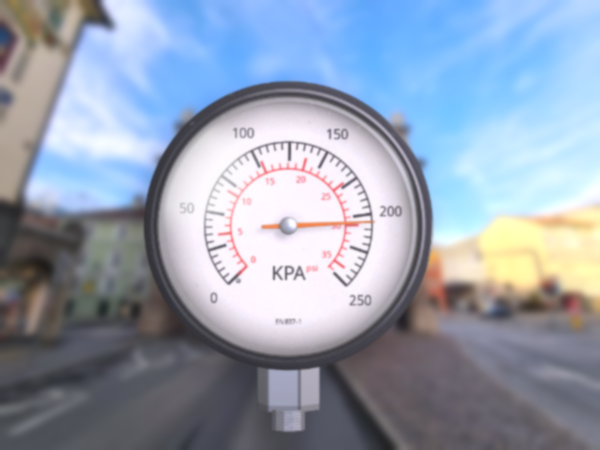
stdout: 205kPa
